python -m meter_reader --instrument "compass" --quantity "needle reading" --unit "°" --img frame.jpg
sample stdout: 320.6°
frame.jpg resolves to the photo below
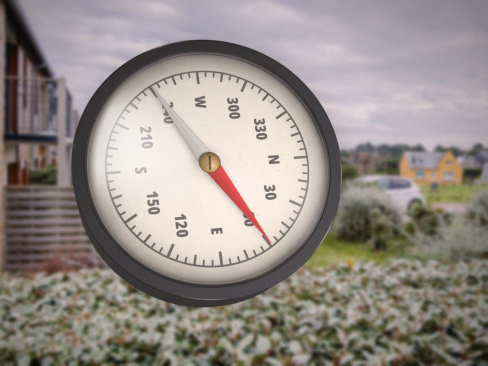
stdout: 60°
